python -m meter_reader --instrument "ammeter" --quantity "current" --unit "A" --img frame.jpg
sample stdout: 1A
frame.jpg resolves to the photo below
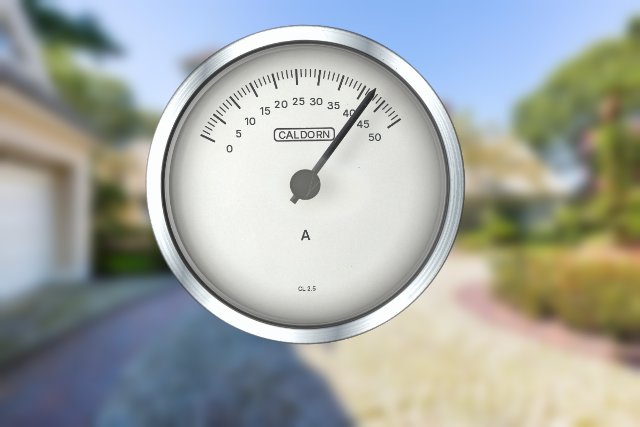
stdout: 42A
